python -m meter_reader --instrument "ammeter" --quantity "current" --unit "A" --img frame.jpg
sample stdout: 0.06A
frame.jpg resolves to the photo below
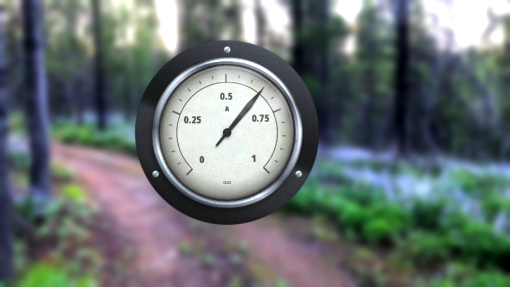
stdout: 0.65A
